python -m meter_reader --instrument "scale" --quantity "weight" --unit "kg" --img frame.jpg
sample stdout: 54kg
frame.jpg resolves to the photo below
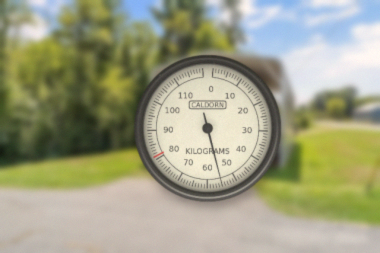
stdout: 55kg
